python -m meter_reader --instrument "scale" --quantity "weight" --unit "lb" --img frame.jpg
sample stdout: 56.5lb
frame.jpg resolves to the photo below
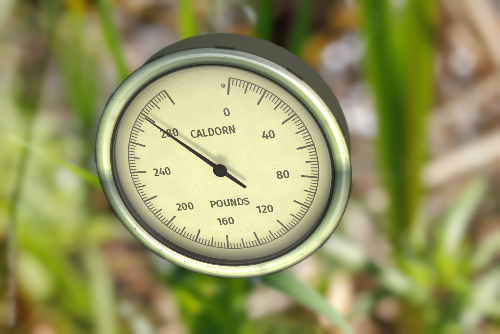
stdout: 280lb
